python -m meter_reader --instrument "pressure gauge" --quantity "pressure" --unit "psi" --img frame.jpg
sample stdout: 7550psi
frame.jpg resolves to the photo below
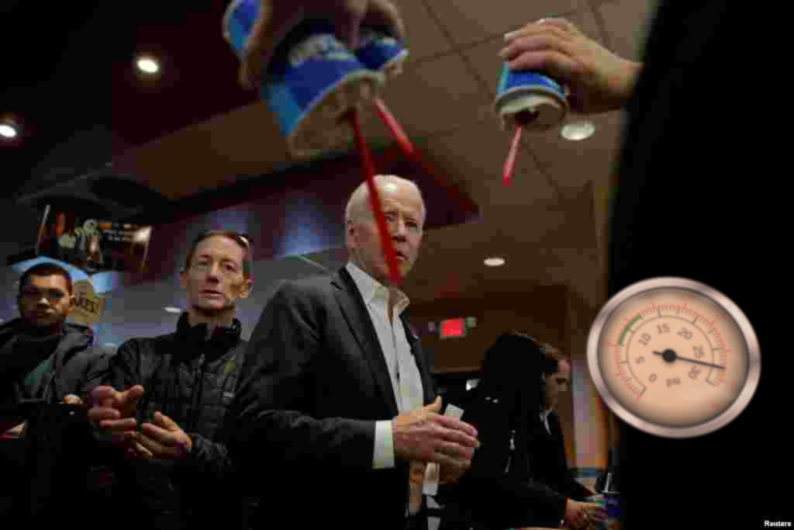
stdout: 27.5psi
